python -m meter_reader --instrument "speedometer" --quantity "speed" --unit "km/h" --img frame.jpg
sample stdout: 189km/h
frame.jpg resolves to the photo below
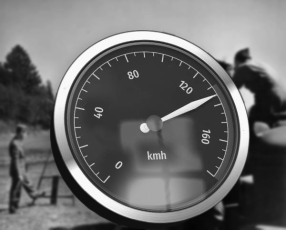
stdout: 135km/h
